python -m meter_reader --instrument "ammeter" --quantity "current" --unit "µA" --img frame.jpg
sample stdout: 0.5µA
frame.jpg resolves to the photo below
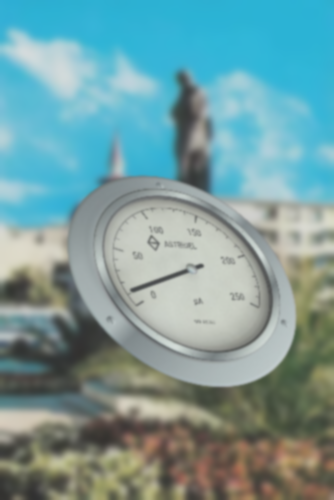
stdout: 10µA
